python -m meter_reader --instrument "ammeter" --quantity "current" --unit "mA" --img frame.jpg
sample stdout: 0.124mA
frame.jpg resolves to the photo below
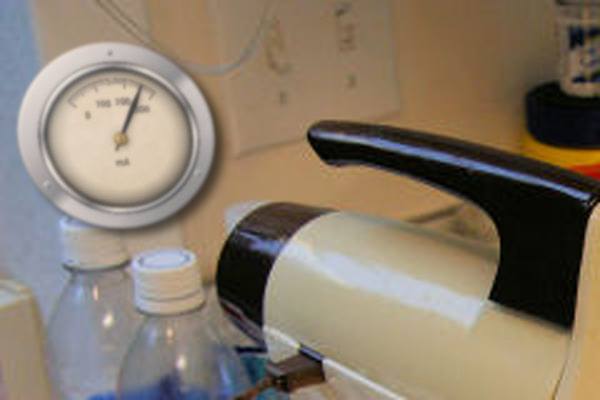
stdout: 250mA
